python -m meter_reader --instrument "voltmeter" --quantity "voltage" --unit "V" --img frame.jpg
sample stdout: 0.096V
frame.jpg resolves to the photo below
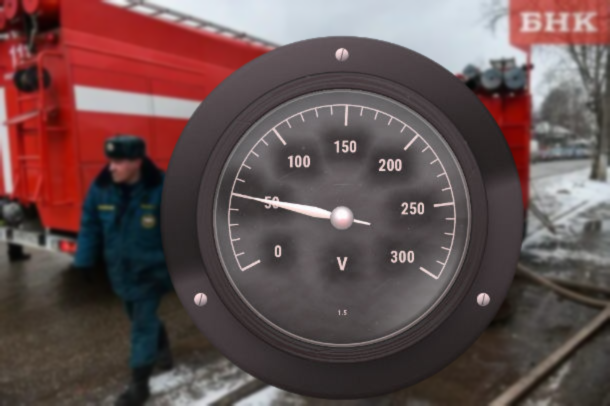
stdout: 50V
